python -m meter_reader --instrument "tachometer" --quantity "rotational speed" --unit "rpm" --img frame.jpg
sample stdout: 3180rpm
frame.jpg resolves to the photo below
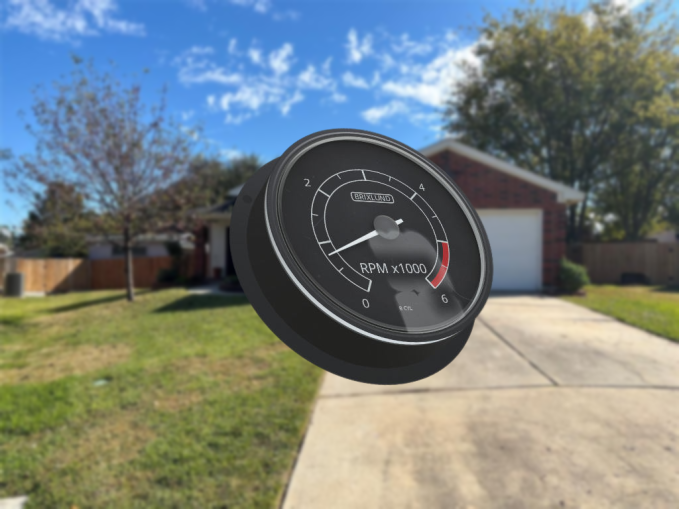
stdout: 750rpm
